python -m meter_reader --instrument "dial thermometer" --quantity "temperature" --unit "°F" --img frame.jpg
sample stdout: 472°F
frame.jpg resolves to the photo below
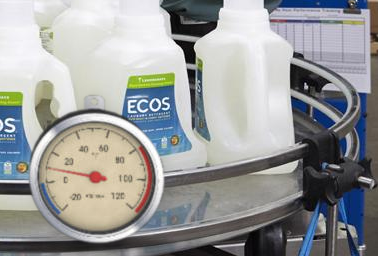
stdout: 10°F
